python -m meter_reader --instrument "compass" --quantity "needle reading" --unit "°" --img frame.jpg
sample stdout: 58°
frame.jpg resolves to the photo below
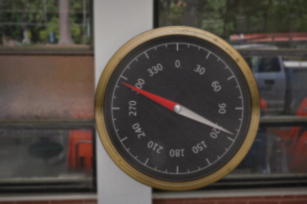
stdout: 295°
